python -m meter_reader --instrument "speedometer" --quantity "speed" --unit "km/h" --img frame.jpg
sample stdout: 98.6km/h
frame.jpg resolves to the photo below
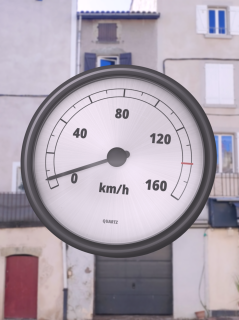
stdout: 5km/h
